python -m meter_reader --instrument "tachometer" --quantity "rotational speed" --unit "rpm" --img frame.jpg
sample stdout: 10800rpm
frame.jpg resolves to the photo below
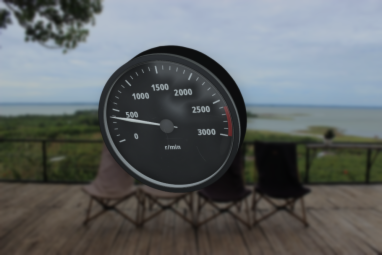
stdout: 400rpm
